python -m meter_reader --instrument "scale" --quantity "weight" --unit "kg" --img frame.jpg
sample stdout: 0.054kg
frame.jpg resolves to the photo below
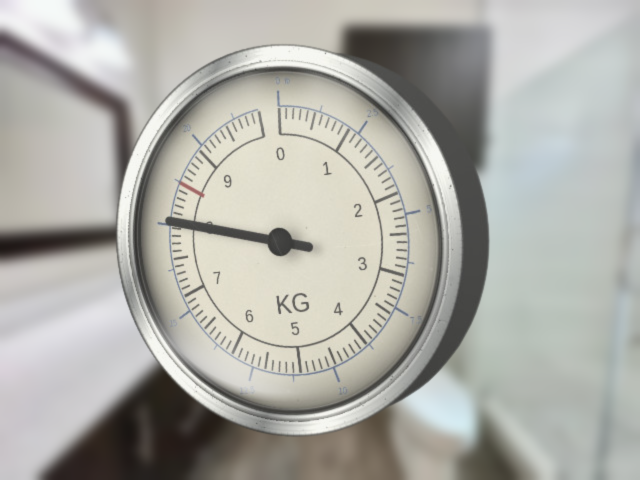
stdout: 8kg
